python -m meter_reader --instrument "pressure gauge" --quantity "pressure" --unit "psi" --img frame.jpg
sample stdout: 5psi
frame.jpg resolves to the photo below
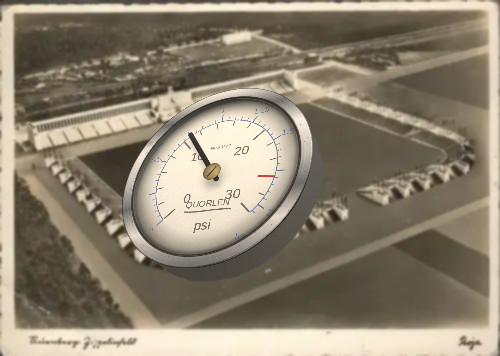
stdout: 11psi
